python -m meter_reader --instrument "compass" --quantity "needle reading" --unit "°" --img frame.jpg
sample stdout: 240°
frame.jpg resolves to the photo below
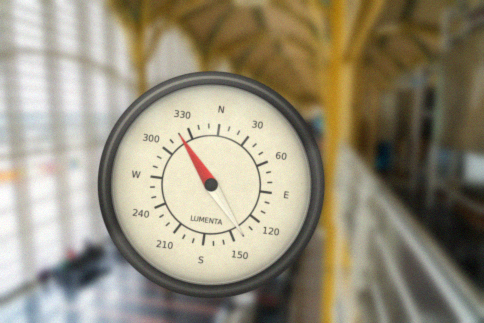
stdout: 320°
